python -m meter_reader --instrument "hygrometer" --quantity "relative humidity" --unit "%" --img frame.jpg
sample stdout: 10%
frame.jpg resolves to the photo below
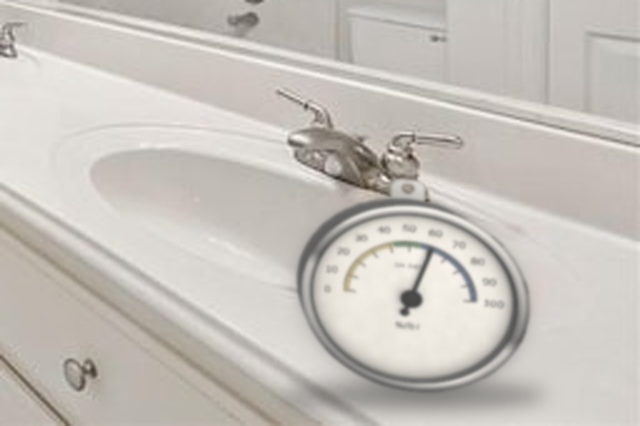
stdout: 60%
